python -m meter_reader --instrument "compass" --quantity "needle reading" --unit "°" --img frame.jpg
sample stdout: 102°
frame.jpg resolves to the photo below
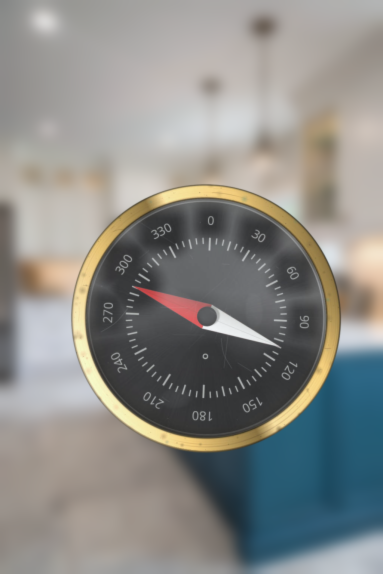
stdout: 290°
